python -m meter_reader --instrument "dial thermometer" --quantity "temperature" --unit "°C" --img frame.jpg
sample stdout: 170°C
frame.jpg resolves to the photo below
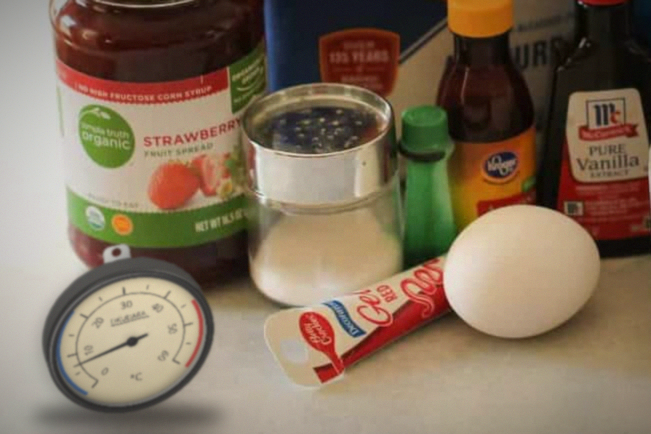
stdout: 7.5°C
